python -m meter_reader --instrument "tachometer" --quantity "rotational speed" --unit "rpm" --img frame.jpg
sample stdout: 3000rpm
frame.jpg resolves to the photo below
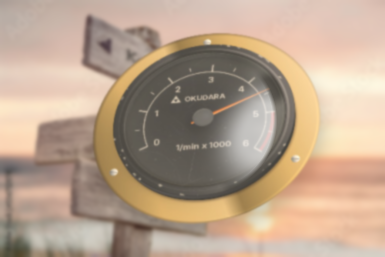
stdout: 4500rpm
